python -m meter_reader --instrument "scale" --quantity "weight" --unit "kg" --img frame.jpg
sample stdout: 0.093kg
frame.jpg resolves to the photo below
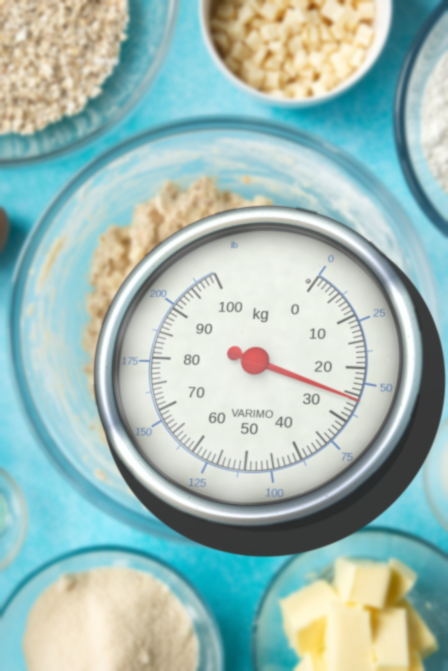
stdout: 26kg
